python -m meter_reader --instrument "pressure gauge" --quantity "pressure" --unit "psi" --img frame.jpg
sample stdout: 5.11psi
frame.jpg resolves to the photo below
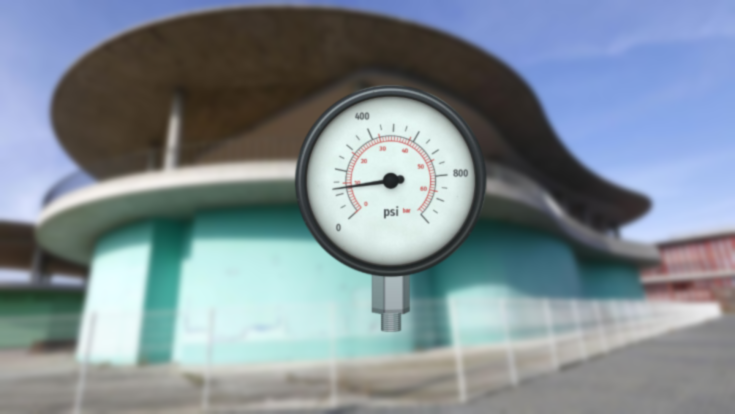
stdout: 125psi
